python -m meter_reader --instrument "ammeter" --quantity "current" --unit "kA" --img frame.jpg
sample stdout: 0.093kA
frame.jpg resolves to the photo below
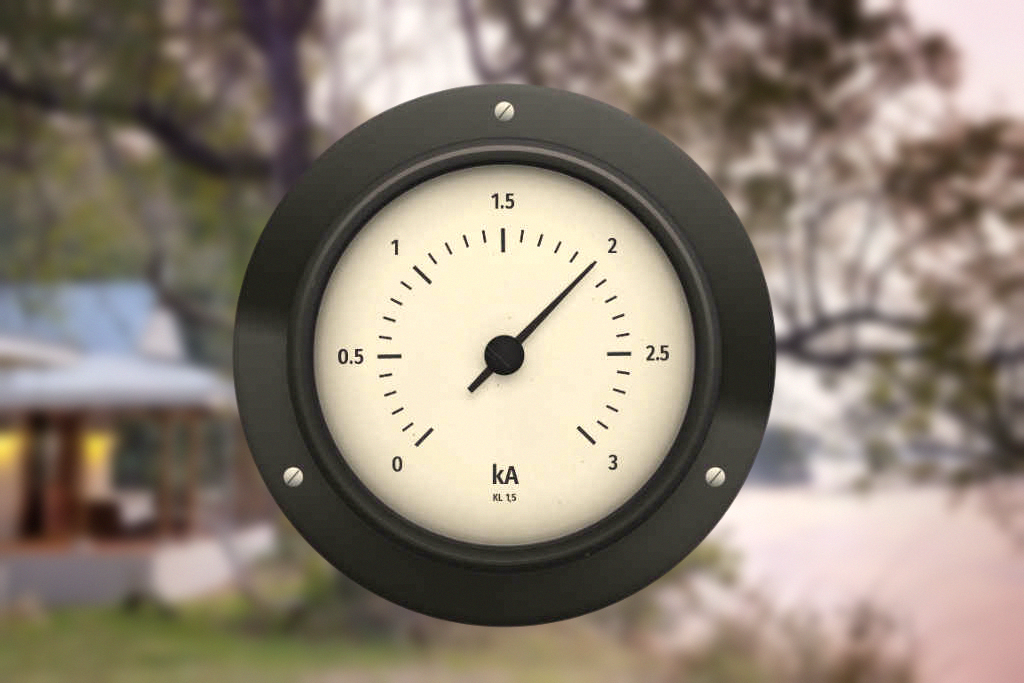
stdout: 2kA
